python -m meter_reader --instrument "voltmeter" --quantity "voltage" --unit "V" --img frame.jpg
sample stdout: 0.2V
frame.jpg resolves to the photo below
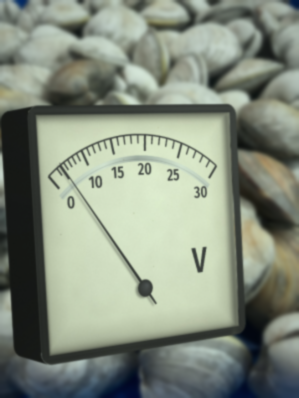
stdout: 5V
